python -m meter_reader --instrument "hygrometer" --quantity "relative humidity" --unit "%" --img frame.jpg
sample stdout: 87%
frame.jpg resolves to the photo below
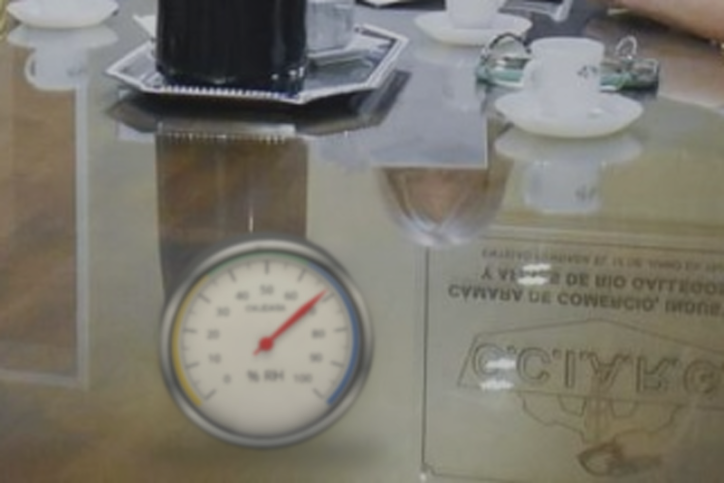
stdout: 67.5%
